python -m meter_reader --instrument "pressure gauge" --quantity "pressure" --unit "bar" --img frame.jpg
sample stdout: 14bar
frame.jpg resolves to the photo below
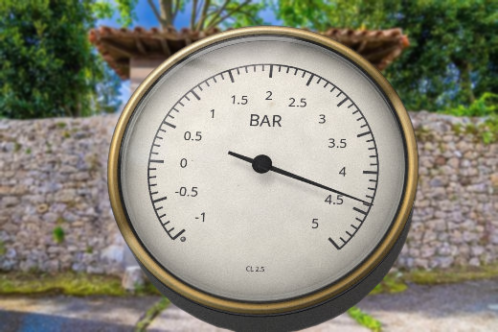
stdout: 4.4bar
